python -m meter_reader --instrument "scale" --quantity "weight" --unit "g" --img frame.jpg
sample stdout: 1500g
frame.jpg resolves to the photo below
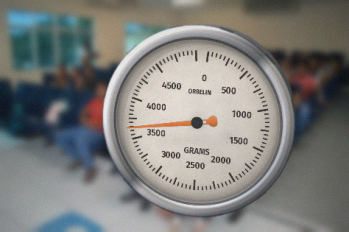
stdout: 3650g
